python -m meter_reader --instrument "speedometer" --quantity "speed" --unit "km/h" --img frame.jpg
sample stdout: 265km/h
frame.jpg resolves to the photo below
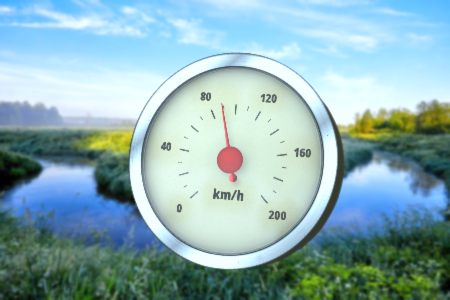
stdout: 90km/h
